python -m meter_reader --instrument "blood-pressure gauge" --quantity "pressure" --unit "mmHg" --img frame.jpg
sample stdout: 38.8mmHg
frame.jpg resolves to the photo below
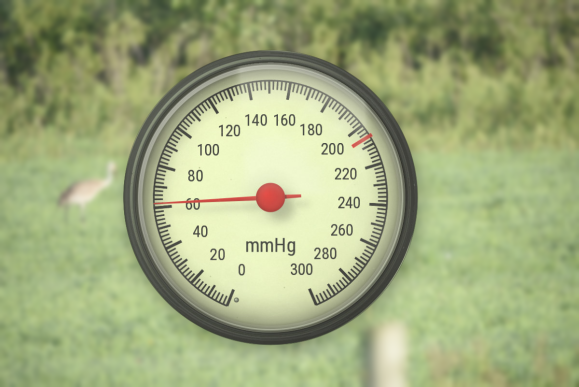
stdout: 62mmHg
